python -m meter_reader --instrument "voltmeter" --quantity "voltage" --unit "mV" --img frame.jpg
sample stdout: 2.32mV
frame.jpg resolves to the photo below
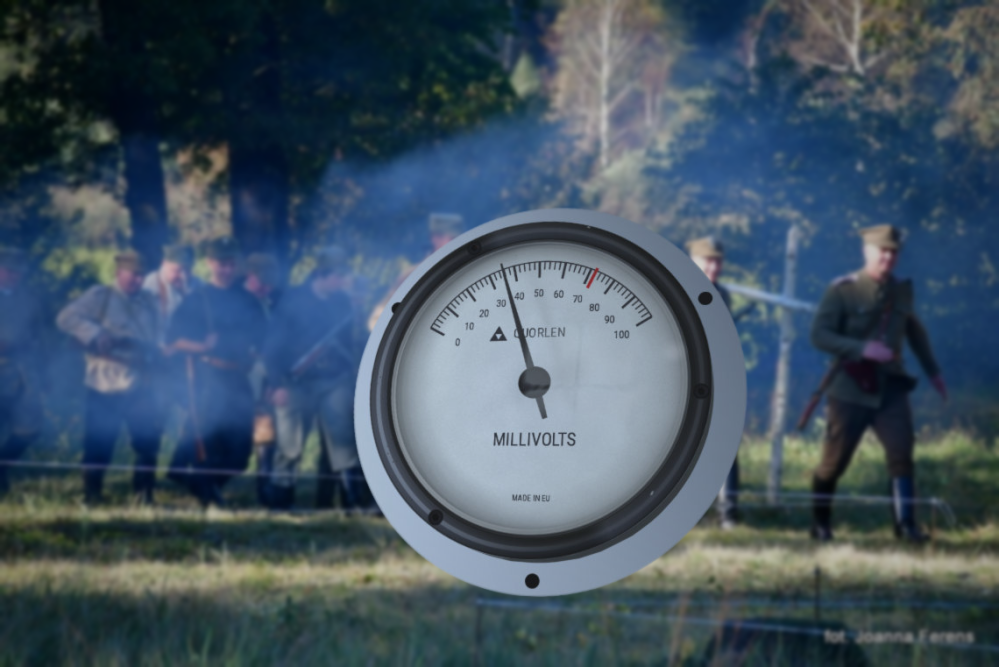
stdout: 36mV
